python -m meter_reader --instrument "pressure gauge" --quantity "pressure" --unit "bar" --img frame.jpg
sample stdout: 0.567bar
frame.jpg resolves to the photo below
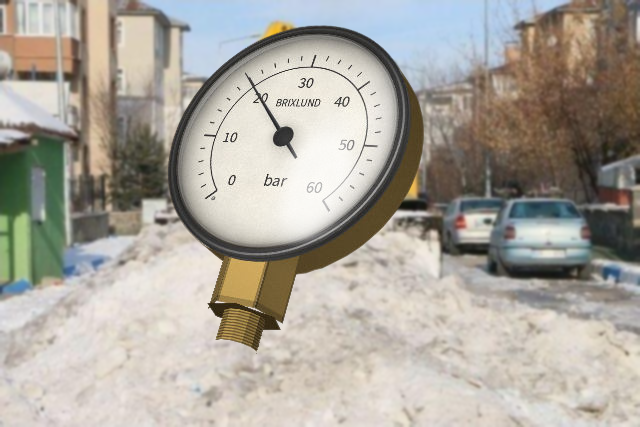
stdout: 20bar
